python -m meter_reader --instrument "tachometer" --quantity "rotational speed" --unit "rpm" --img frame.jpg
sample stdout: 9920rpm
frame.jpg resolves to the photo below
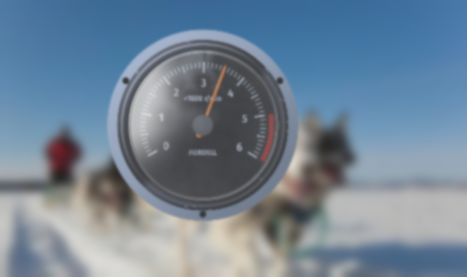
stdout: 3500rpm
